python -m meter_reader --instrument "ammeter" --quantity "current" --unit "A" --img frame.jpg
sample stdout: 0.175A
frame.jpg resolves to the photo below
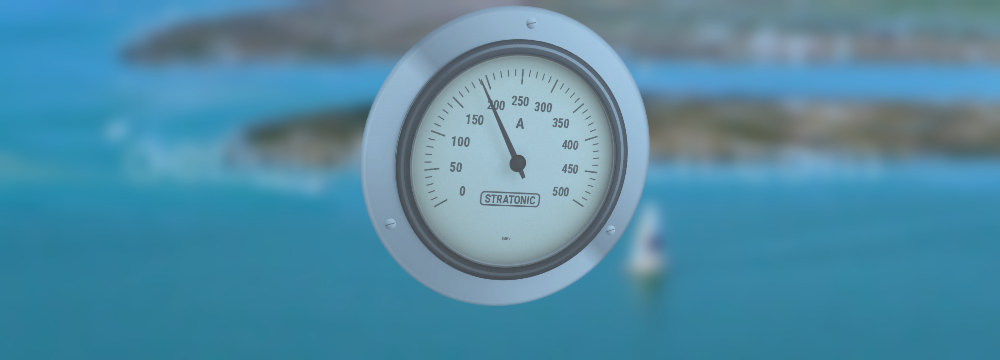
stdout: 190A
